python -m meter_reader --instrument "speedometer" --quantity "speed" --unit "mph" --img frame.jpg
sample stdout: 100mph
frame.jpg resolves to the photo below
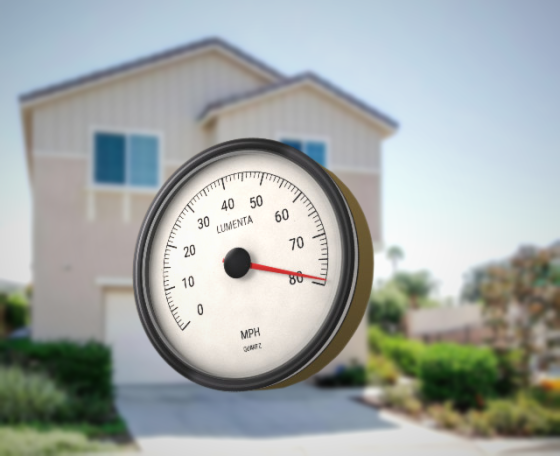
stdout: 79mph
